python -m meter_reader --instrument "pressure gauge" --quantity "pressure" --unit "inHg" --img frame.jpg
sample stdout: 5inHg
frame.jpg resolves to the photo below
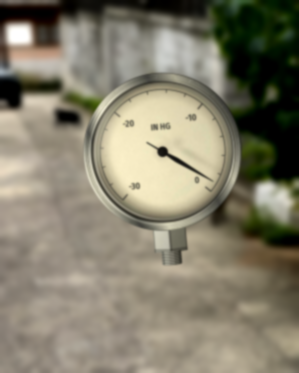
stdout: -1inHg
